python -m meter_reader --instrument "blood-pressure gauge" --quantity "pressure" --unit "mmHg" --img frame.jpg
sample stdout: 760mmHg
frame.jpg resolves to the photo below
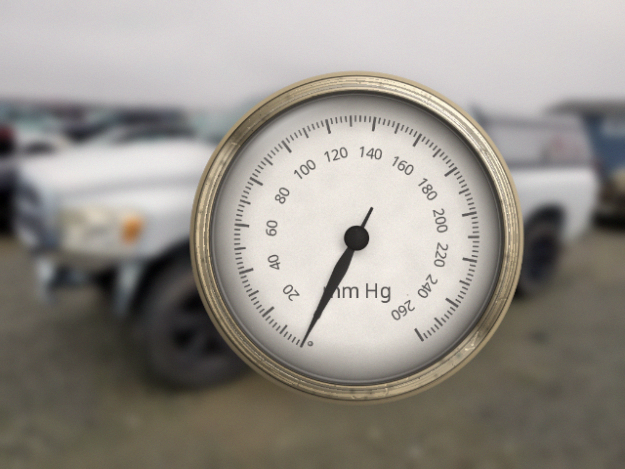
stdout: 0mmHg
